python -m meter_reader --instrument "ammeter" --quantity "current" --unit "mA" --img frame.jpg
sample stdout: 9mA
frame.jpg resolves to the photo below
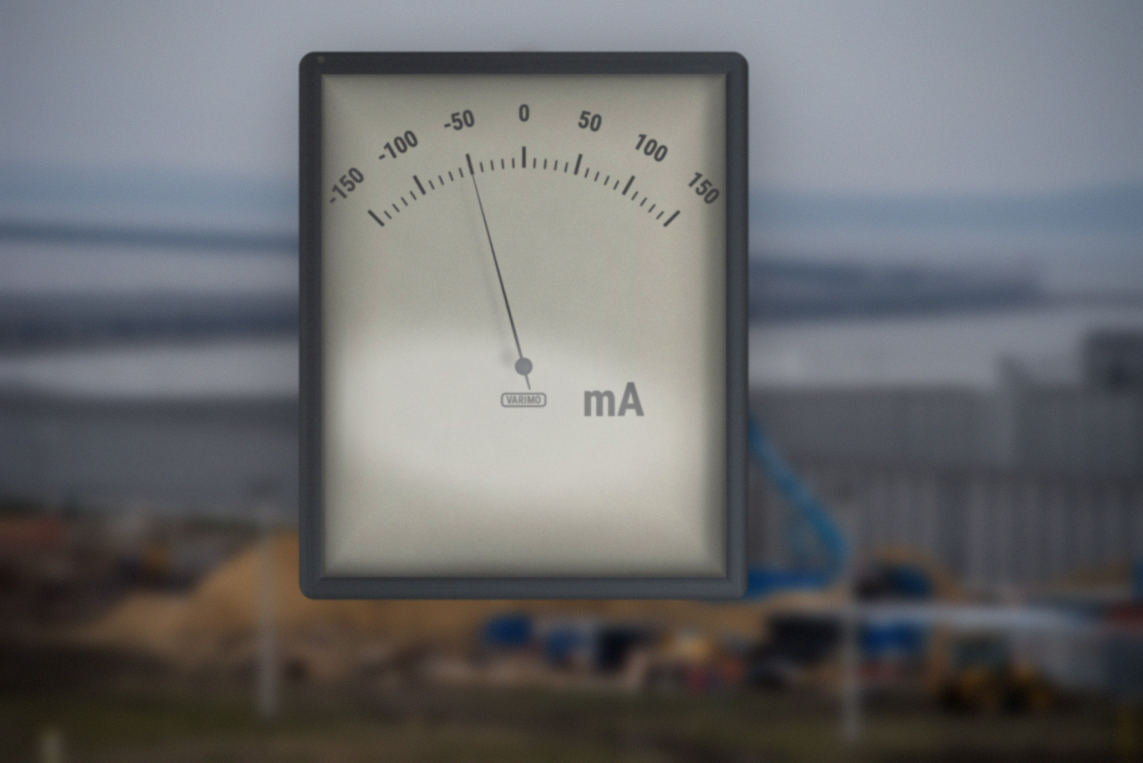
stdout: -50mA
